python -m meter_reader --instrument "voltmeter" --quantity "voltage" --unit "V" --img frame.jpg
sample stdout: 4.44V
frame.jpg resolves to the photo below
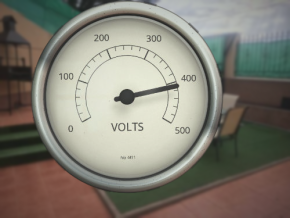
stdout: 410V
